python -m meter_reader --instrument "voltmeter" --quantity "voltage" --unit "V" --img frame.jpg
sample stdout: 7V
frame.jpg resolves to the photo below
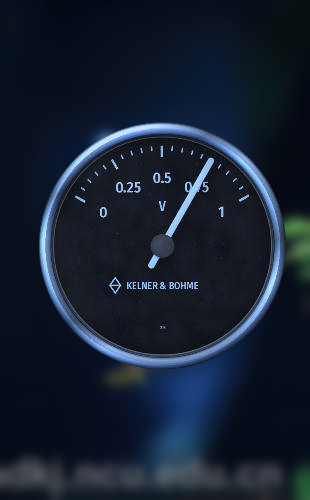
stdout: 0.75V
